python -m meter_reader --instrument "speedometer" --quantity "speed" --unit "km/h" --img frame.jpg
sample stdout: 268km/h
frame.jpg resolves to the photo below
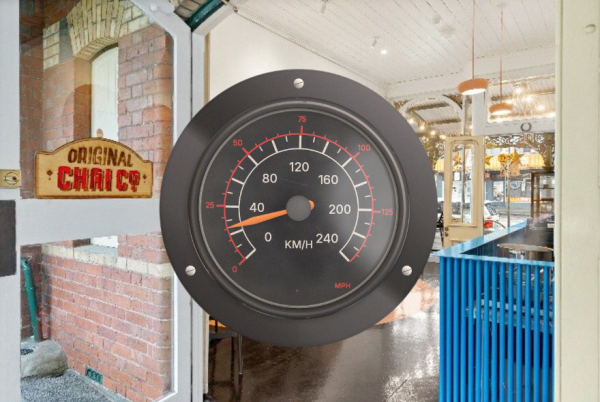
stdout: 25km/h
